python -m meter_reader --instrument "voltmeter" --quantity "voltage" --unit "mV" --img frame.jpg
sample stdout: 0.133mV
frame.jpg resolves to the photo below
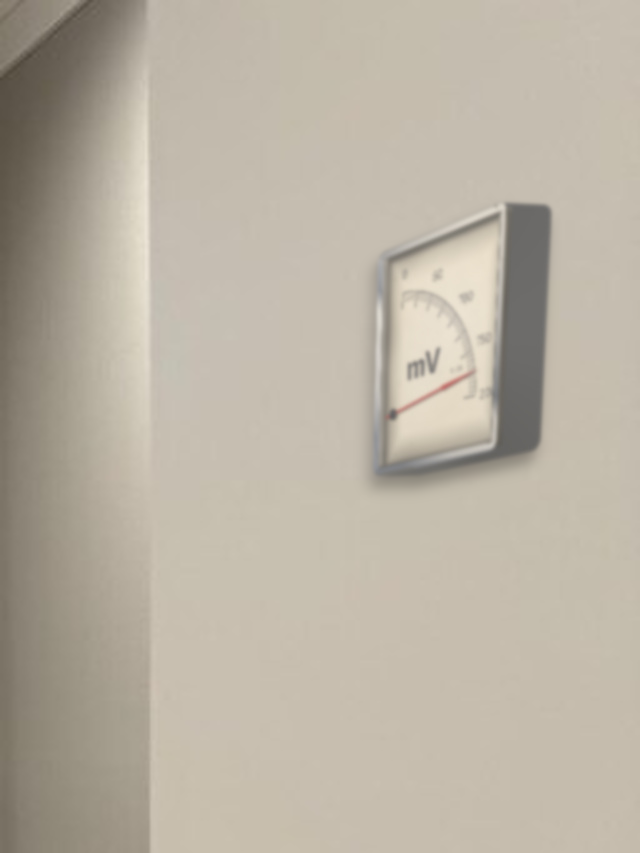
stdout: 175mV
